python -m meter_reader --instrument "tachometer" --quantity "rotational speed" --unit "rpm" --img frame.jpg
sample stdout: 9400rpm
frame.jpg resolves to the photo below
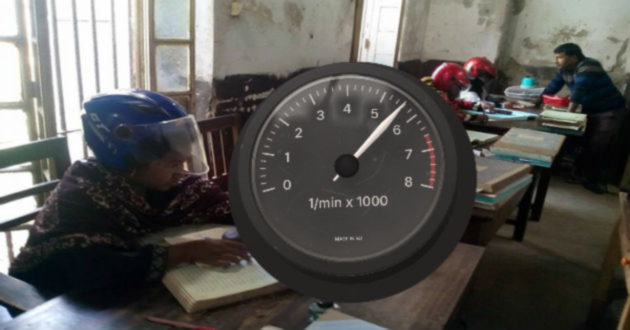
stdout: 5600rpm
